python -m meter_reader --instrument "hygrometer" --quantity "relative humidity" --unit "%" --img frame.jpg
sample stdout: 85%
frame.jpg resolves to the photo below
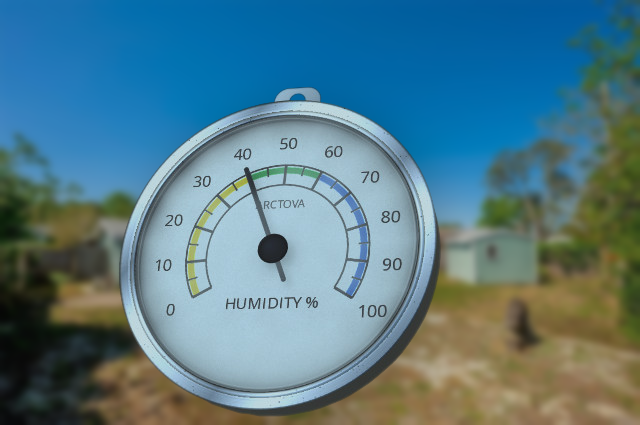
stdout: 40%
